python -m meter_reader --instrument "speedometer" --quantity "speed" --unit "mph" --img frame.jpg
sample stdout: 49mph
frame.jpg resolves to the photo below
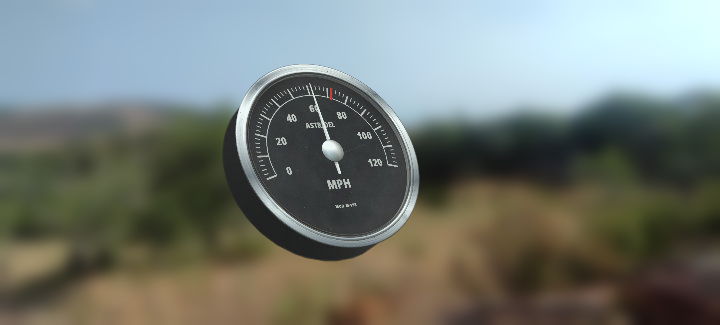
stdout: 60mph
